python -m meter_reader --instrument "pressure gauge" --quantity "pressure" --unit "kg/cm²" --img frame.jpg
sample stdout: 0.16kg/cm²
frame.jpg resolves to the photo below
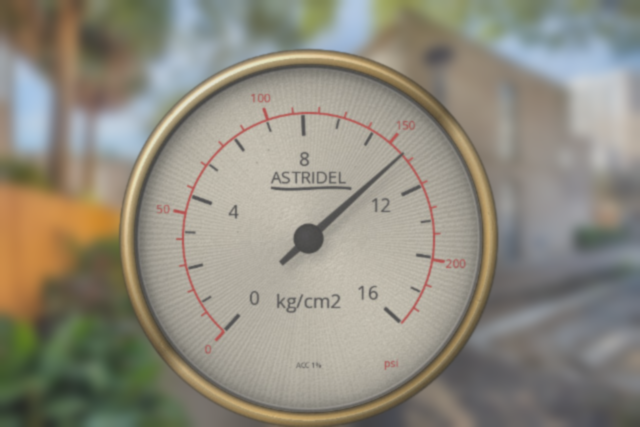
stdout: 11kg/cm²
